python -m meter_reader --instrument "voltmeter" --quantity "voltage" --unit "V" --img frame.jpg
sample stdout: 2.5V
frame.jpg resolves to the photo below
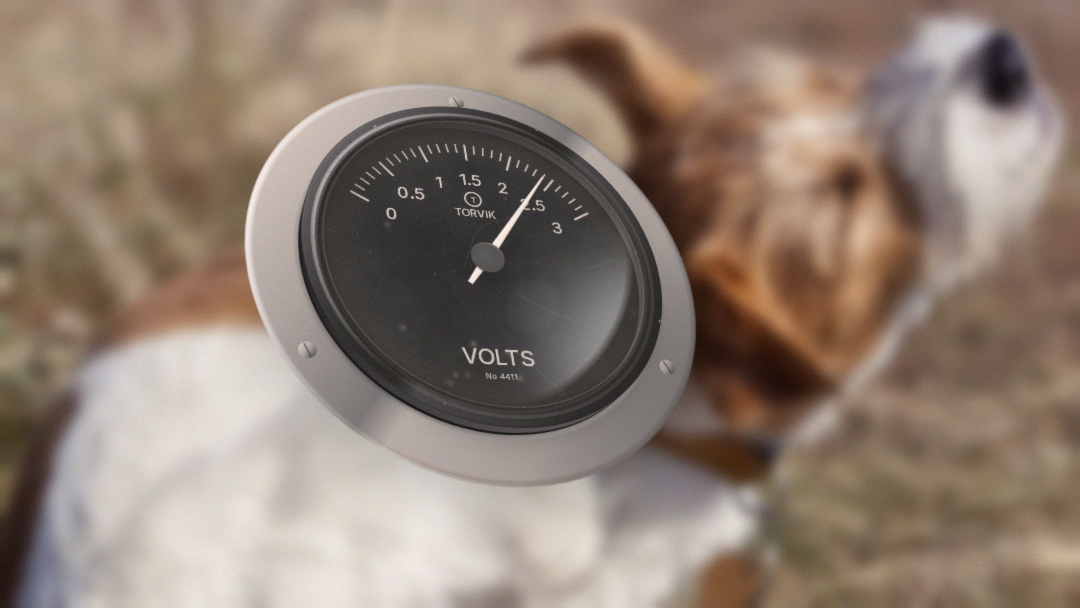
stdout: 2.4V
